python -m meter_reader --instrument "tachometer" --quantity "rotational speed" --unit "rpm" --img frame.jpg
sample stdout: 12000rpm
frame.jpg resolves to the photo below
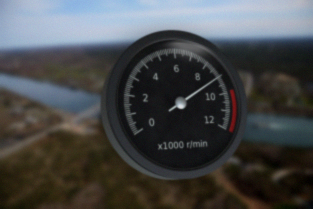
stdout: 9000rpm
